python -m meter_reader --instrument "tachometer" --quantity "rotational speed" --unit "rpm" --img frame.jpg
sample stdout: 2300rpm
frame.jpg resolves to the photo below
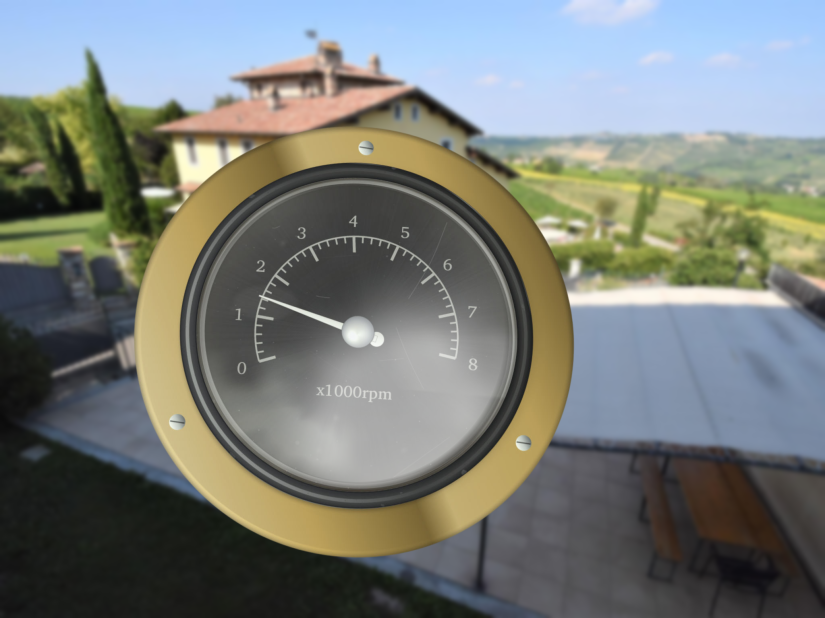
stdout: 1400rpm
